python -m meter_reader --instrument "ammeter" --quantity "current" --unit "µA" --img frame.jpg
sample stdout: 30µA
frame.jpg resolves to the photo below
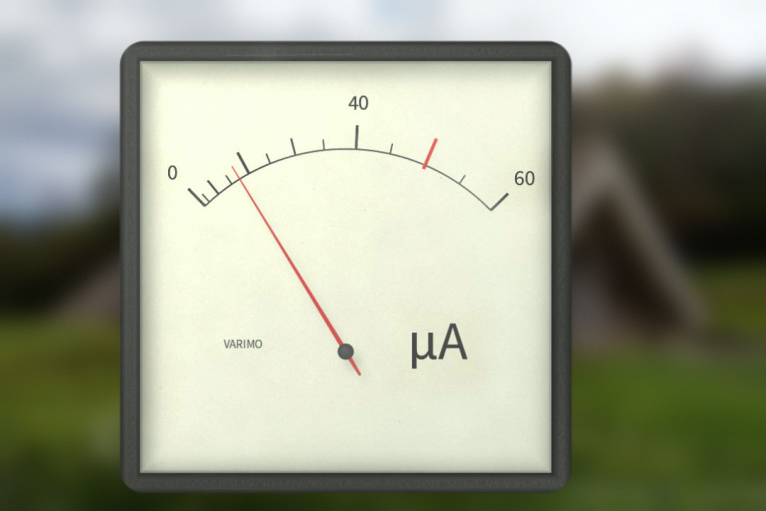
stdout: 17.5µA
